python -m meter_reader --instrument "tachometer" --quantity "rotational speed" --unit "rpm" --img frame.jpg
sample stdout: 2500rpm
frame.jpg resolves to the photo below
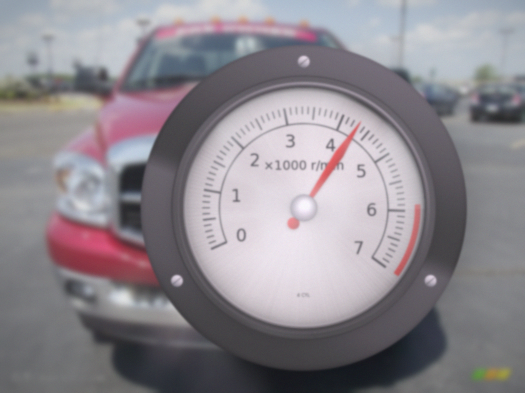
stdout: 4300rpm
